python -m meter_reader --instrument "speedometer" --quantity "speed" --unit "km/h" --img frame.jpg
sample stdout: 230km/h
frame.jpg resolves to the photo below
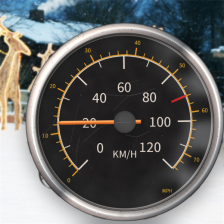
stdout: 20km/h
